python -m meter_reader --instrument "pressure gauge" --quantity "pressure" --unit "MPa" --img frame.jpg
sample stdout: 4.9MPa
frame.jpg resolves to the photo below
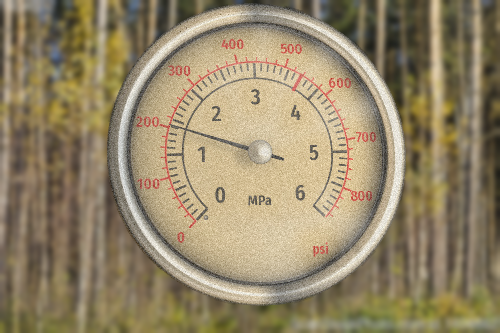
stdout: 1.4MPa
